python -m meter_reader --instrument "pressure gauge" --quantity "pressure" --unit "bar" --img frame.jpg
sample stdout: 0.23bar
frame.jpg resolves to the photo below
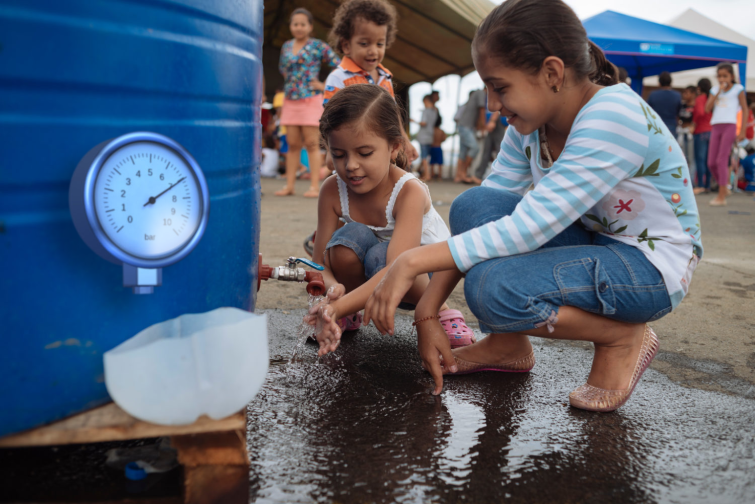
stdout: 7bar
